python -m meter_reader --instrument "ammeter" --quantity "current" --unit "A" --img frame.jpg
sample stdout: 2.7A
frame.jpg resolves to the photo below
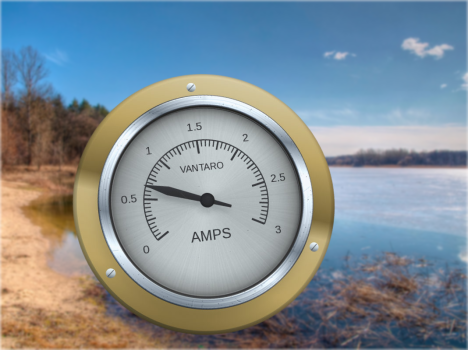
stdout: 0.65A
